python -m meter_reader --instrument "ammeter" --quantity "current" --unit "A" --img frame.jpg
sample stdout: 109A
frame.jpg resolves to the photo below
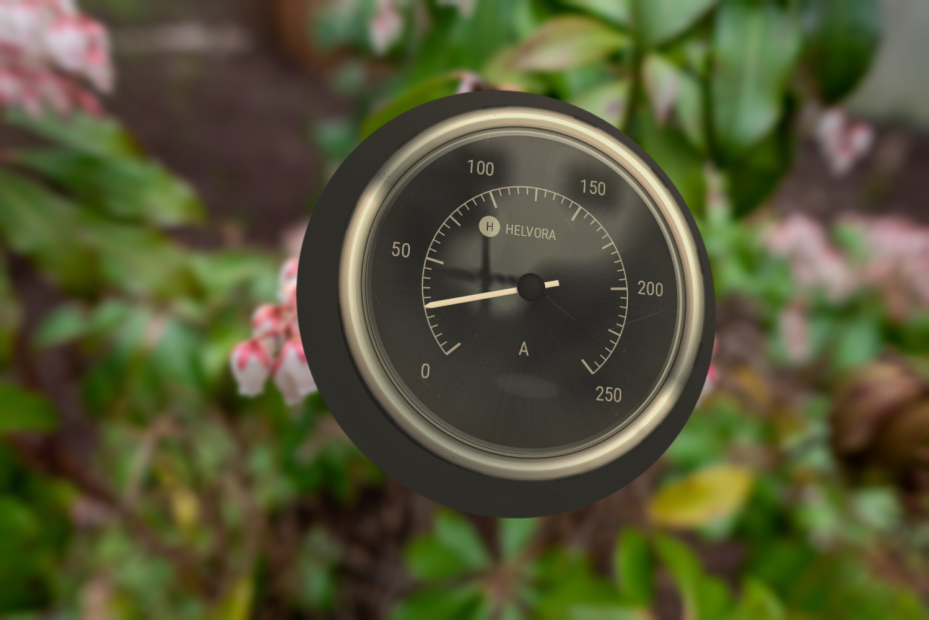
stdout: 25A
